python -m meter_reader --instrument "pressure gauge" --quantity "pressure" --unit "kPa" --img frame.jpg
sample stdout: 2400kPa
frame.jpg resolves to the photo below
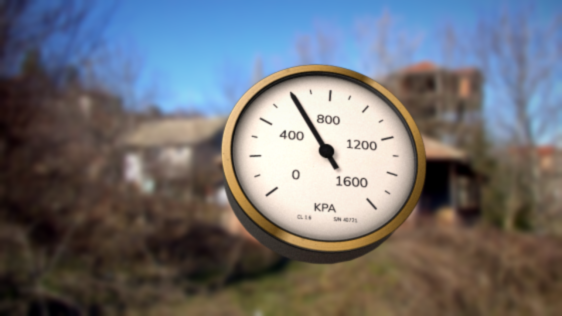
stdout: 600kPa
